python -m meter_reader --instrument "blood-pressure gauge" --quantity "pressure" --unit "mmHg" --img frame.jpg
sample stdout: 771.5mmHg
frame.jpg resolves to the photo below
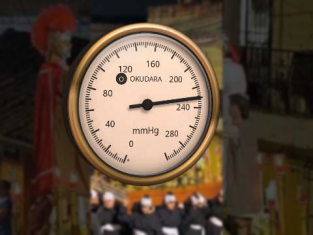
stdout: 230mmHg
